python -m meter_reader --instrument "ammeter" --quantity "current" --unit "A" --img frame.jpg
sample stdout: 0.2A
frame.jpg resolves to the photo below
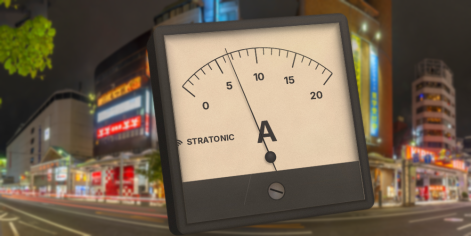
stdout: 6.5A
